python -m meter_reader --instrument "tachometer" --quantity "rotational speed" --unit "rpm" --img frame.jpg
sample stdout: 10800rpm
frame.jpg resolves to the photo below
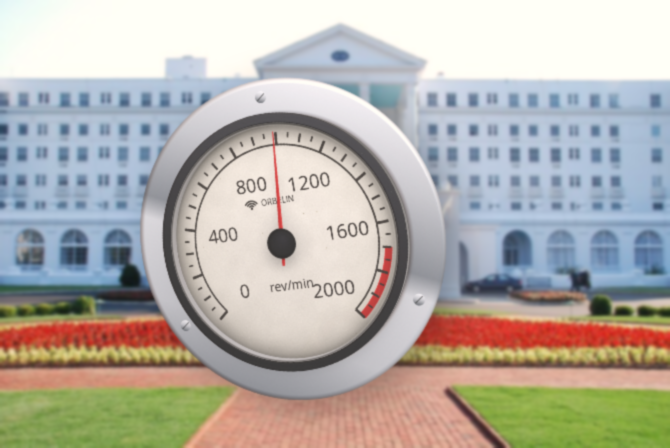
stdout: 1000rpm
